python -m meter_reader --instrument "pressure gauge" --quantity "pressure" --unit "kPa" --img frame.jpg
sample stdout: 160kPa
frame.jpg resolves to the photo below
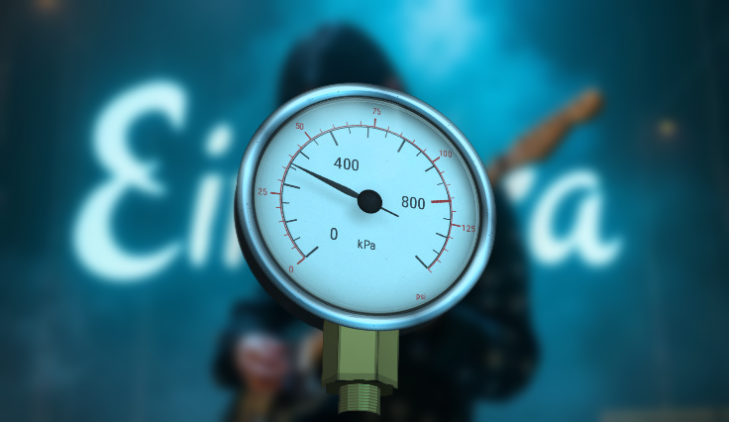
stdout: 250kPa
